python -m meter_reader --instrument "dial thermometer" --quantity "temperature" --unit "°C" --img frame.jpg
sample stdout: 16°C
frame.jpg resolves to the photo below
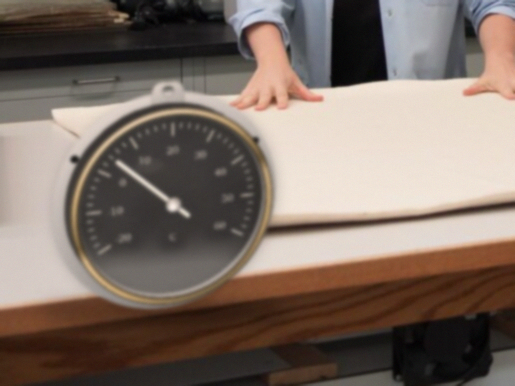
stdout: 4°C
